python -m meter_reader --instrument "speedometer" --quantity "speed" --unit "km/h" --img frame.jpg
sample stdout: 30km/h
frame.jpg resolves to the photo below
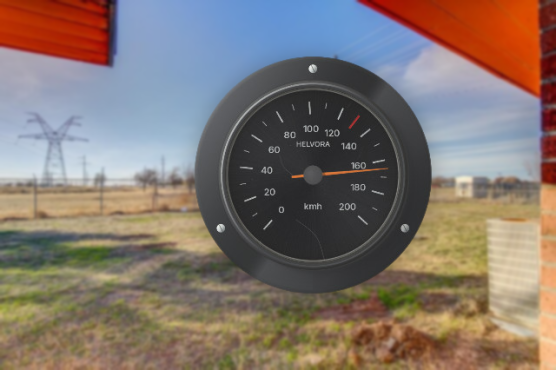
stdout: 165km/h
